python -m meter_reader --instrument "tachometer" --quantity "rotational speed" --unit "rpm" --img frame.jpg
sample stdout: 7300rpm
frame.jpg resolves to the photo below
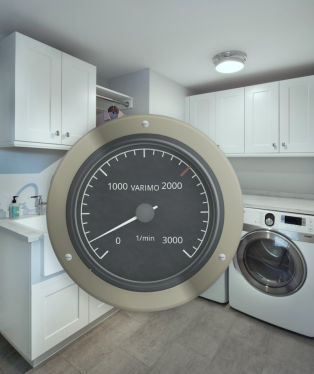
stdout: 200rpm
